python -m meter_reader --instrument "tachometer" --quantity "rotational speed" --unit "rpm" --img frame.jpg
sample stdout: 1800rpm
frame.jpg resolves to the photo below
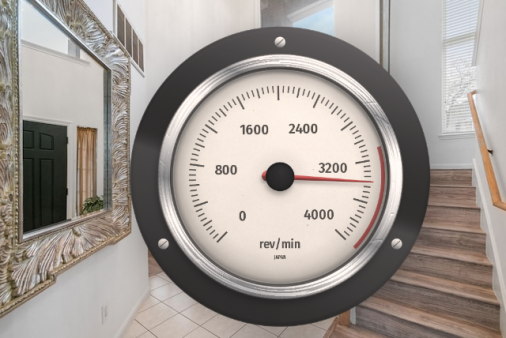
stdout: 3400rpm
